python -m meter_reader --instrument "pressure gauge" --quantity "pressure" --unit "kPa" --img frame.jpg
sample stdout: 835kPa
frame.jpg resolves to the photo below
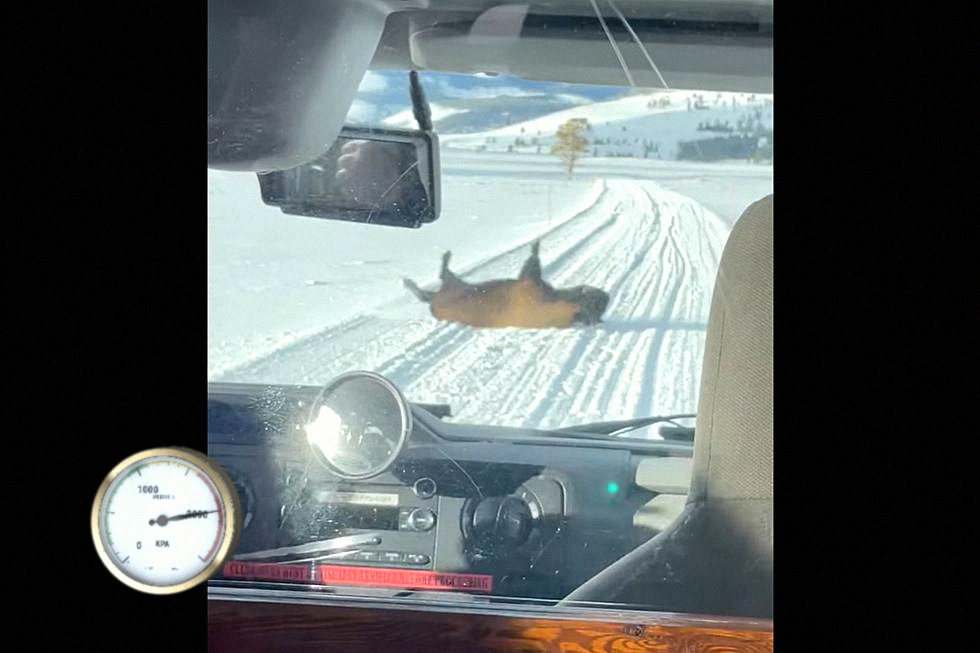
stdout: 2000kPa
